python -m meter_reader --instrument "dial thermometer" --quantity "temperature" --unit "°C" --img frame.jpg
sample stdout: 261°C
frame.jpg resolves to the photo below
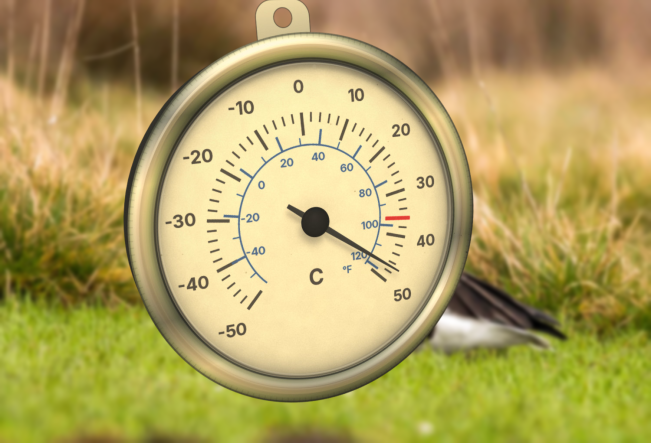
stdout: 47°C
